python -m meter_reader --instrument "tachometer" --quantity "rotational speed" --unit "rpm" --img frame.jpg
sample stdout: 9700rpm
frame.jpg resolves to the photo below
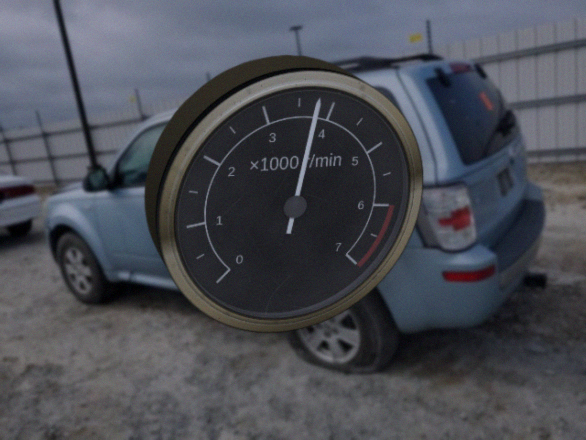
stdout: 3750rpm
